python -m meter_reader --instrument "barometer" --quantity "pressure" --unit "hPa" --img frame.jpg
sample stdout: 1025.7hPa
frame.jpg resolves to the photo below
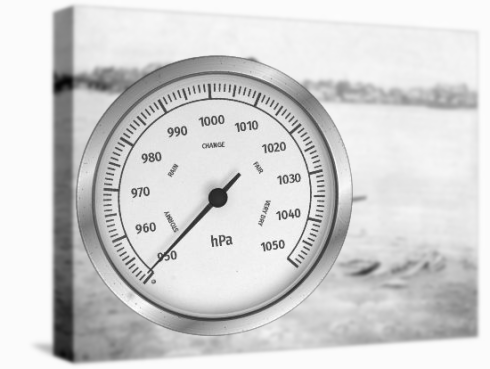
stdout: 951hPa
